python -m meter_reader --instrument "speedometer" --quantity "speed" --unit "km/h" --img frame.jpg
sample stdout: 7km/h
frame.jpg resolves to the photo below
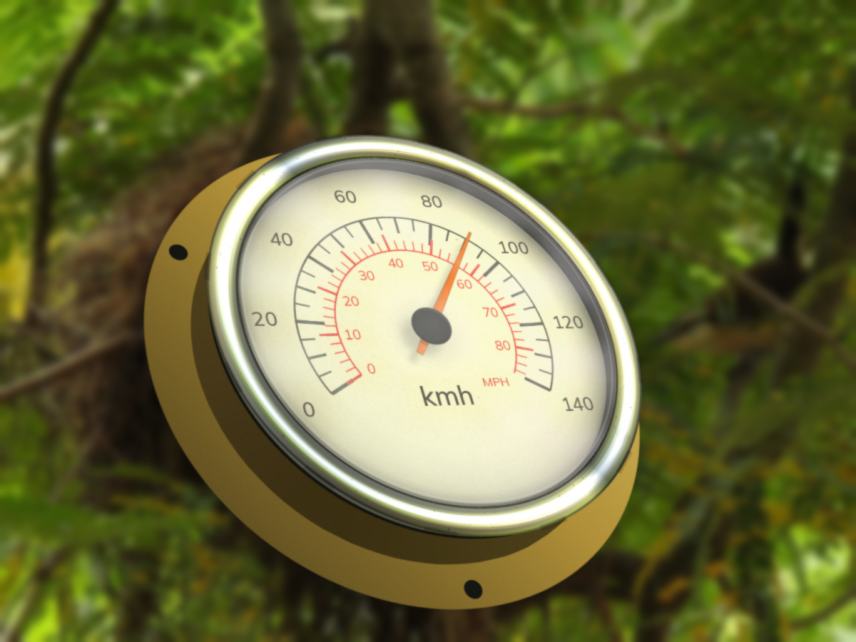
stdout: 90km/h
